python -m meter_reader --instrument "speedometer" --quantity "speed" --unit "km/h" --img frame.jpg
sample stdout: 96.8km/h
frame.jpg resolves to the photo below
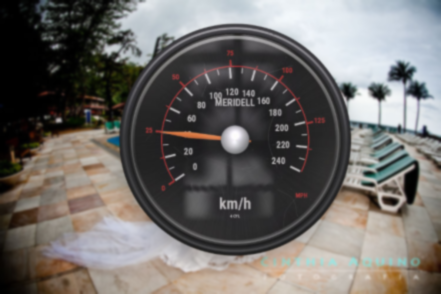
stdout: 40km/h
